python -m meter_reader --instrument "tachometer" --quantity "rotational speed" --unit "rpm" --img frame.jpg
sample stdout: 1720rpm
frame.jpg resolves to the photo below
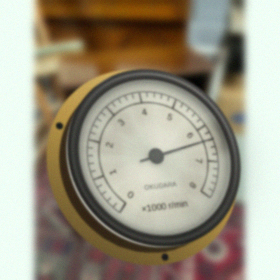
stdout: 6400rpm
